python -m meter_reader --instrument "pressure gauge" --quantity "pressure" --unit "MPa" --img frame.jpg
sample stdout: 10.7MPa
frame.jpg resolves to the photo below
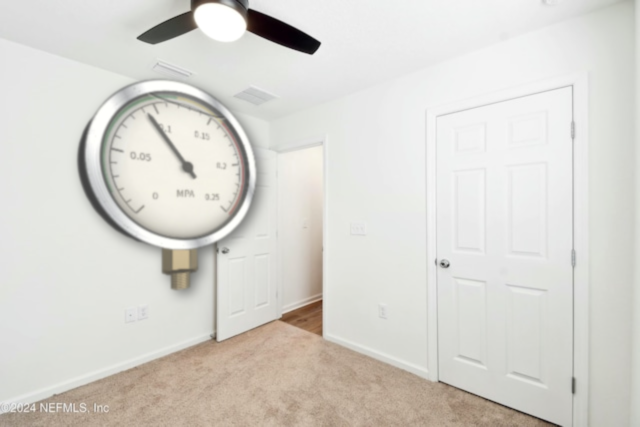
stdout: 0.09MPa
